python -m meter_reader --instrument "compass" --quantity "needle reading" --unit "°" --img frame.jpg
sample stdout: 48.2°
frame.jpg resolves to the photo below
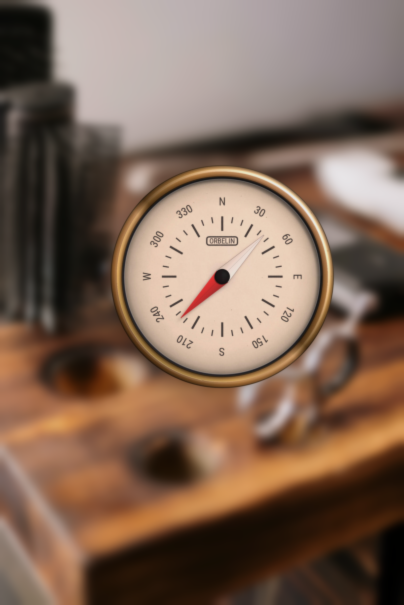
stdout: 225°
